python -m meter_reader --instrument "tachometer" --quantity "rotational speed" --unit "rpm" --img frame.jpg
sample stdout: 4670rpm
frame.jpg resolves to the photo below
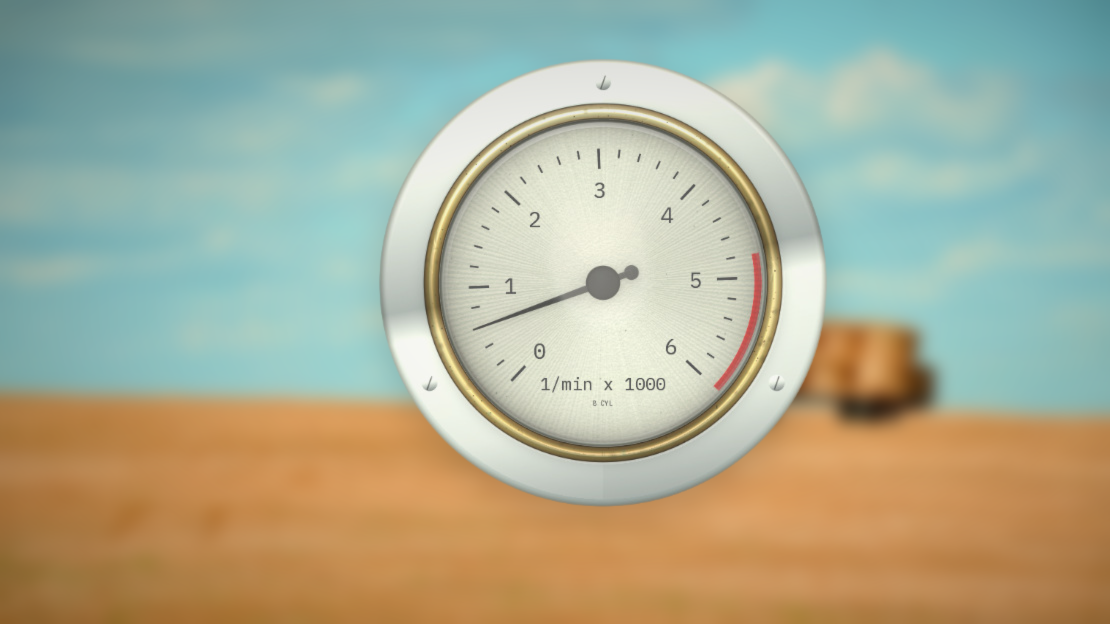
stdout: 600rpm
